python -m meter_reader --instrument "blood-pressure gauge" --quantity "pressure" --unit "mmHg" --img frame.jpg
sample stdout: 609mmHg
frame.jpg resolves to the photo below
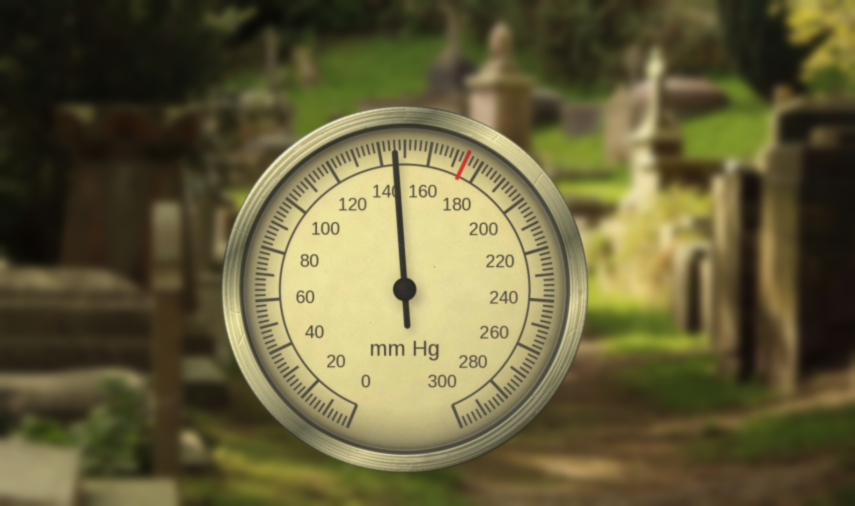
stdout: 146mmHg
